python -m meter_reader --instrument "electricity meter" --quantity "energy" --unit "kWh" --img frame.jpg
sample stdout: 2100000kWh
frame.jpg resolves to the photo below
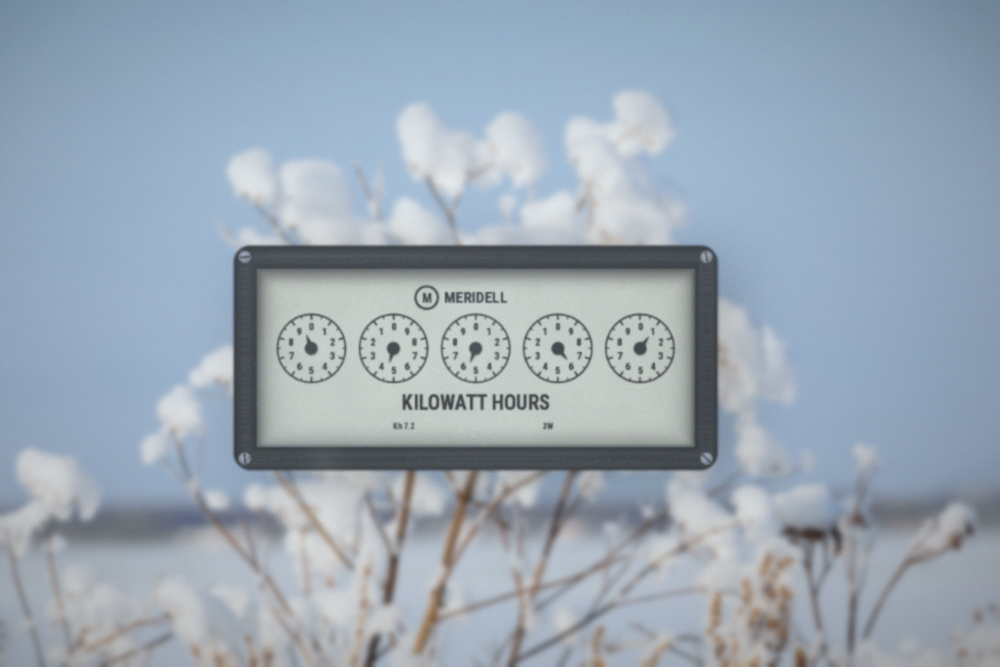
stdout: 94561kWh
